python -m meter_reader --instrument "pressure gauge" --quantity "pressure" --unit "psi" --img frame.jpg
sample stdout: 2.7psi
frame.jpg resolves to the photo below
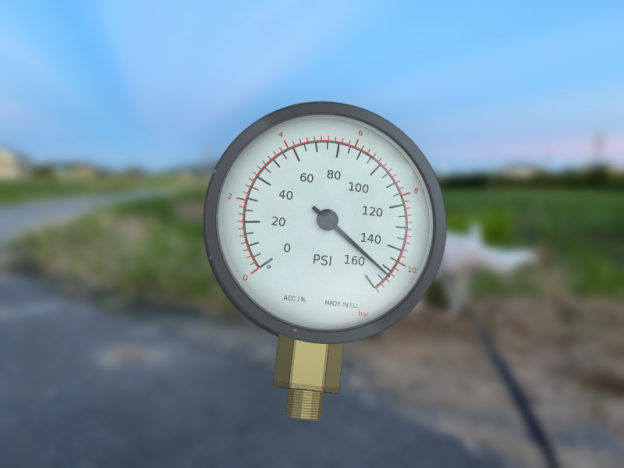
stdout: 152.5psi
